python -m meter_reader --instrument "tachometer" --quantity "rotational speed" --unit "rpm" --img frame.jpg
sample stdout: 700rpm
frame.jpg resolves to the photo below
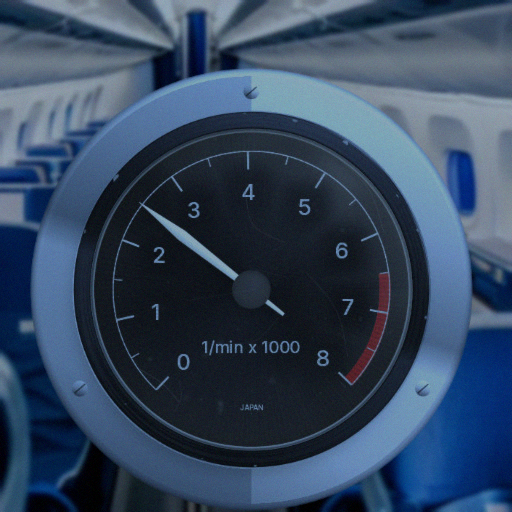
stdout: 2500rpm
